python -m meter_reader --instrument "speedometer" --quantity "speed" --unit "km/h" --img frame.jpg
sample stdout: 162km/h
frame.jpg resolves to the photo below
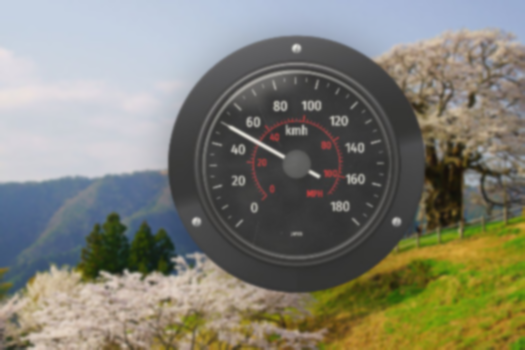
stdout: 50km/h
